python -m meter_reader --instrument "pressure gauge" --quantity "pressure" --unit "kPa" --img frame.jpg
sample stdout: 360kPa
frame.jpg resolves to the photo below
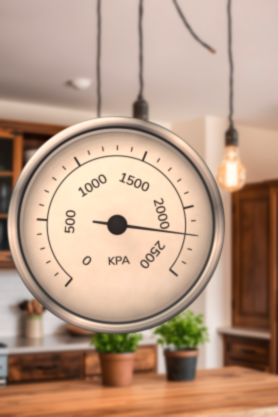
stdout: 2200kPa
